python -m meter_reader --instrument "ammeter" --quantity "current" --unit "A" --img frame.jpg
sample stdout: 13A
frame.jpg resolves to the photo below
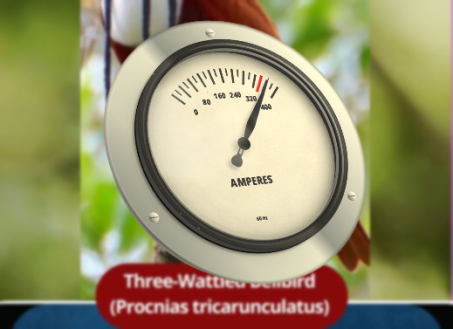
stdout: 360A
